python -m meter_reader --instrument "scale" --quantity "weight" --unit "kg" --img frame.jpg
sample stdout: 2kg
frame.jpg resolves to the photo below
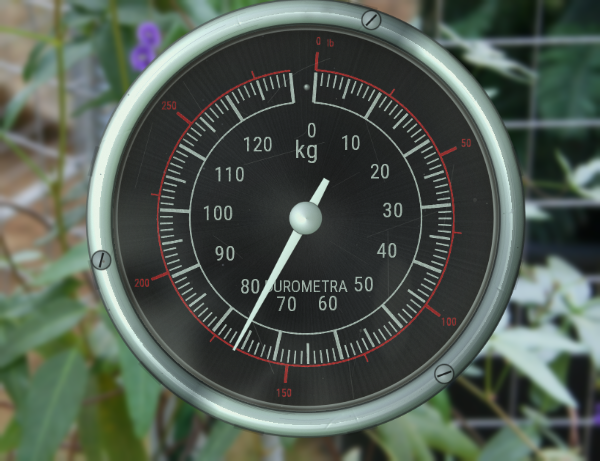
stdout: 76kg
